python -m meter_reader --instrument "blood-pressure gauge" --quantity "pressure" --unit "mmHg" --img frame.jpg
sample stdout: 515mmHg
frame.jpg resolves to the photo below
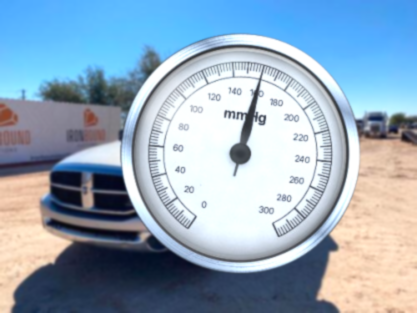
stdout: 160mmHg
